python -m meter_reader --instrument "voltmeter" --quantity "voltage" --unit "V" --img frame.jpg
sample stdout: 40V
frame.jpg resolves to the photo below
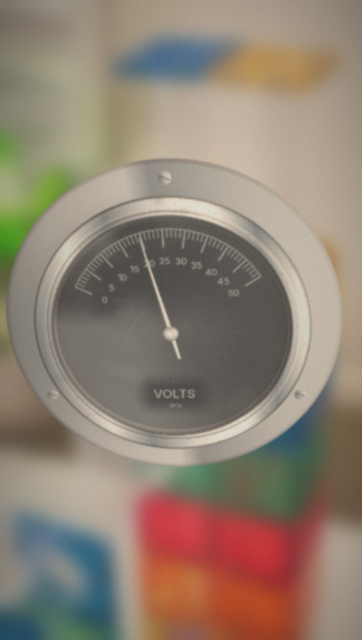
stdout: 20V
